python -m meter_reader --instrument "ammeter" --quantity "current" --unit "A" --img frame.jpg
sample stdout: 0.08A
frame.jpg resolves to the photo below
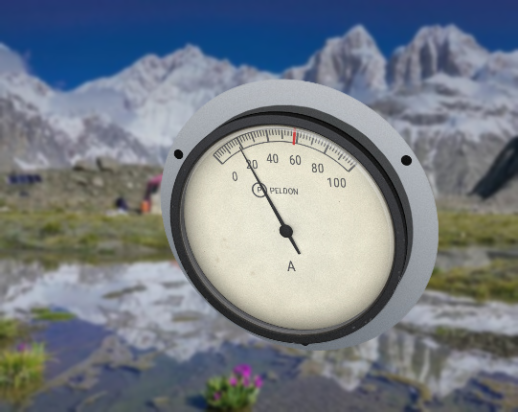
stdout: 20A
